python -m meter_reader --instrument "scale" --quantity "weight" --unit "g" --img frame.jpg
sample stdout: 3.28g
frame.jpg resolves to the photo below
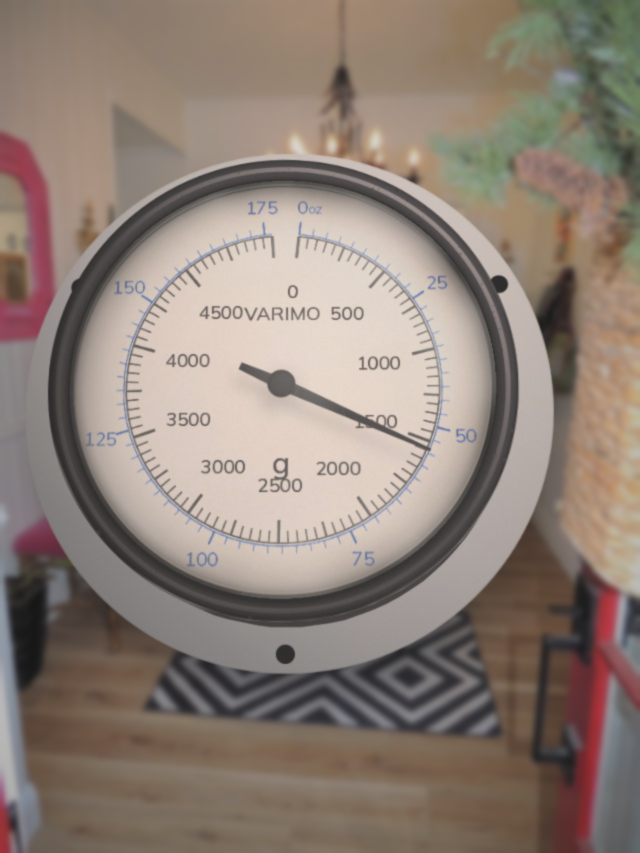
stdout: 1550g
